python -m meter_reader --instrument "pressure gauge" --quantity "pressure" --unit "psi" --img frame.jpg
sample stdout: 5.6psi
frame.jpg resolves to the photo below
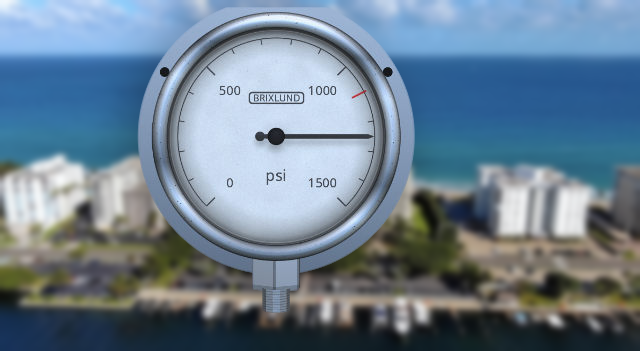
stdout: 1250psi
